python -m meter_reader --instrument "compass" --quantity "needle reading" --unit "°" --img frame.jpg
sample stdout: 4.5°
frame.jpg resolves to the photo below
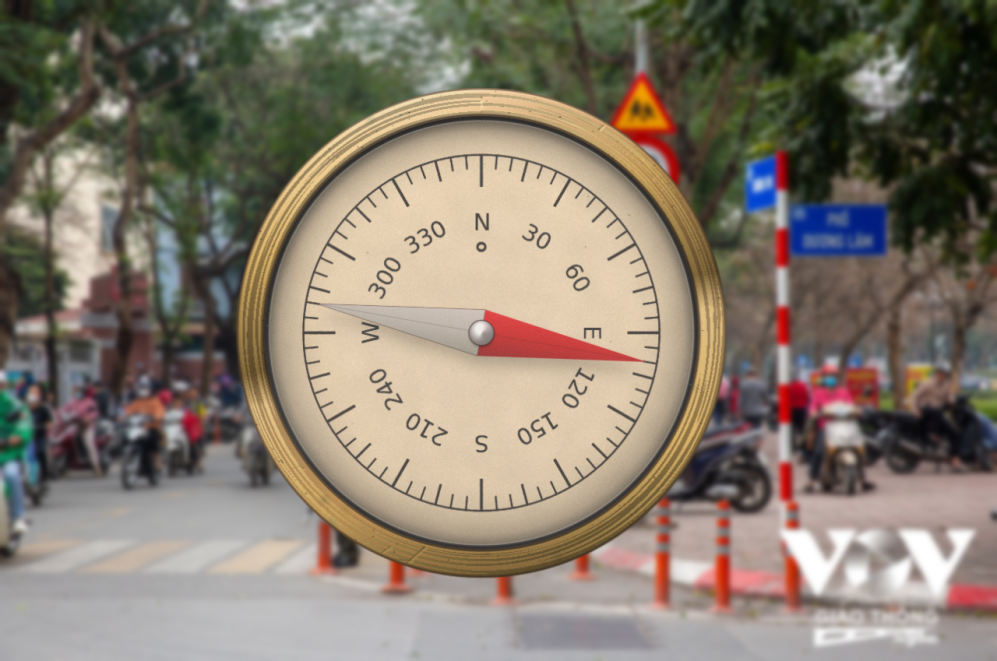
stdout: 100°
